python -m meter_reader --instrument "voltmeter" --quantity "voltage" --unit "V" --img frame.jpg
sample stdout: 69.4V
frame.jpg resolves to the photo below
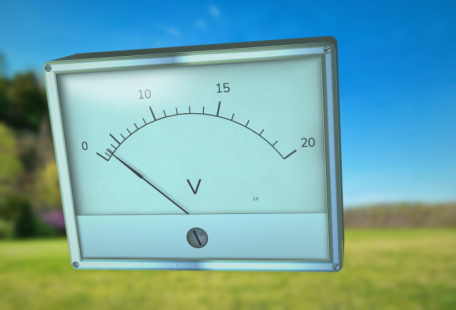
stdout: 3V
